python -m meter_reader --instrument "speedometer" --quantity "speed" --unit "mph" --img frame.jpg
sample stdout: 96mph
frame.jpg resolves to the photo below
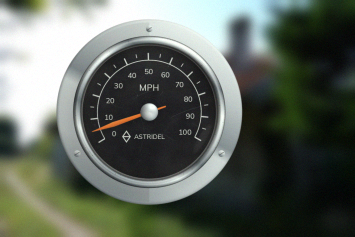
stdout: 5mph
